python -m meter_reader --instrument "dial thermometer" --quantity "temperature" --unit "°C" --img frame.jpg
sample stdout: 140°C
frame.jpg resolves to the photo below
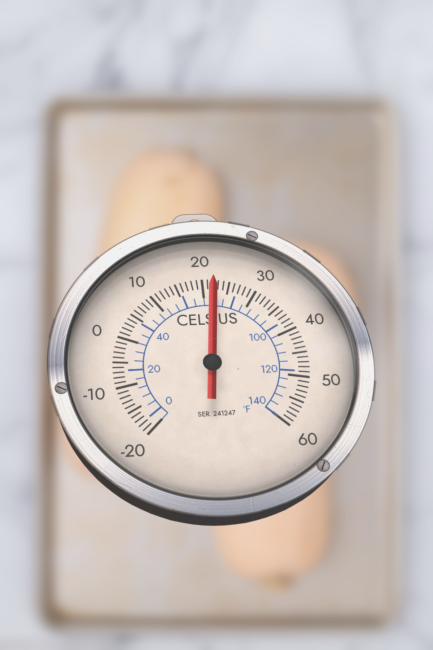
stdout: 22°C
